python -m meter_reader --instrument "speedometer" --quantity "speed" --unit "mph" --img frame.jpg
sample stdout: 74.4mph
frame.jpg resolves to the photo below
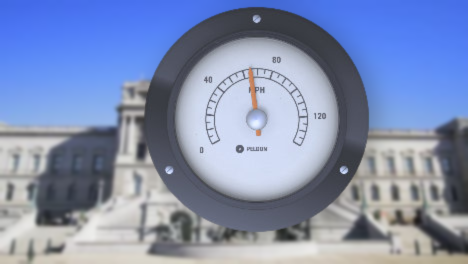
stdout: 65mph
